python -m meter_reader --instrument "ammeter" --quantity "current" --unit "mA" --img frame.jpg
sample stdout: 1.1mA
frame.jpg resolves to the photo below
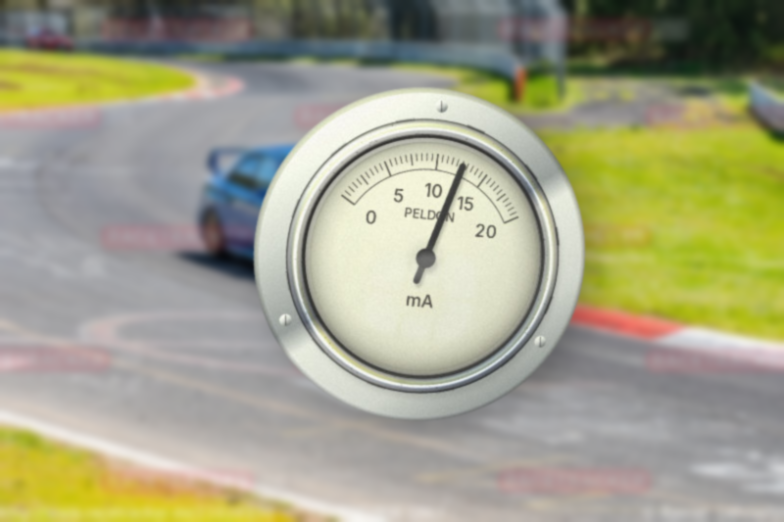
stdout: 12.5mA
